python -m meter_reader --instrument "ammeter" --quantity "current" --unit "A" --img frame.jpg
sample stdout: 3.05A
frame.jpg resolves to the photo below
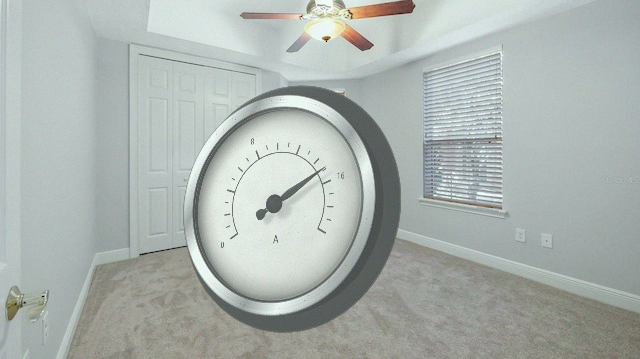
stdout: 15A
